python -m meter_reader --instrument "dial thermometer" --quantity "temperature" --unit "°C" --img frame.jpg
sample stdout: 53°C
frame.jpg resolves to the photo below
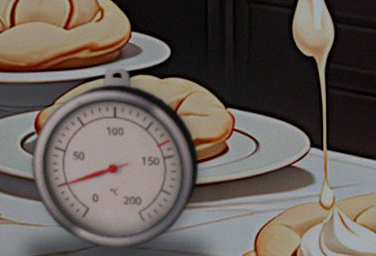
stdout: 25°C
